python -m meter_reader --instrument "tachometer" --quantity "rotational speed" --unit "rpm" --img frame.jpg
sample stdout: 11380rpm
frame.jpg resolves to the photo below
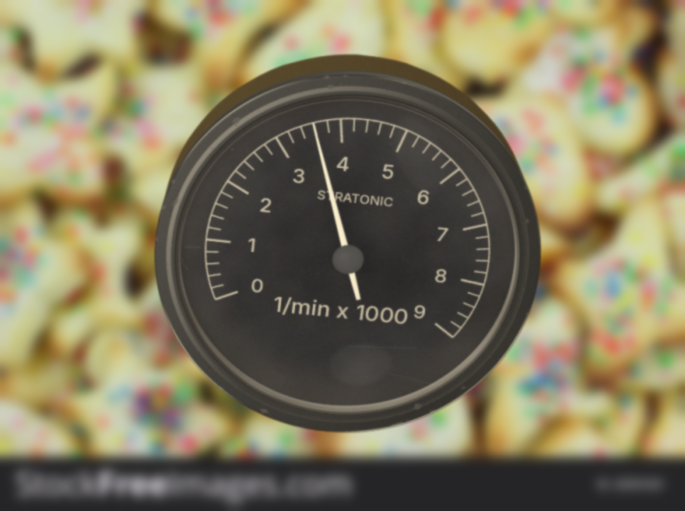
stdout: 3600rpm
